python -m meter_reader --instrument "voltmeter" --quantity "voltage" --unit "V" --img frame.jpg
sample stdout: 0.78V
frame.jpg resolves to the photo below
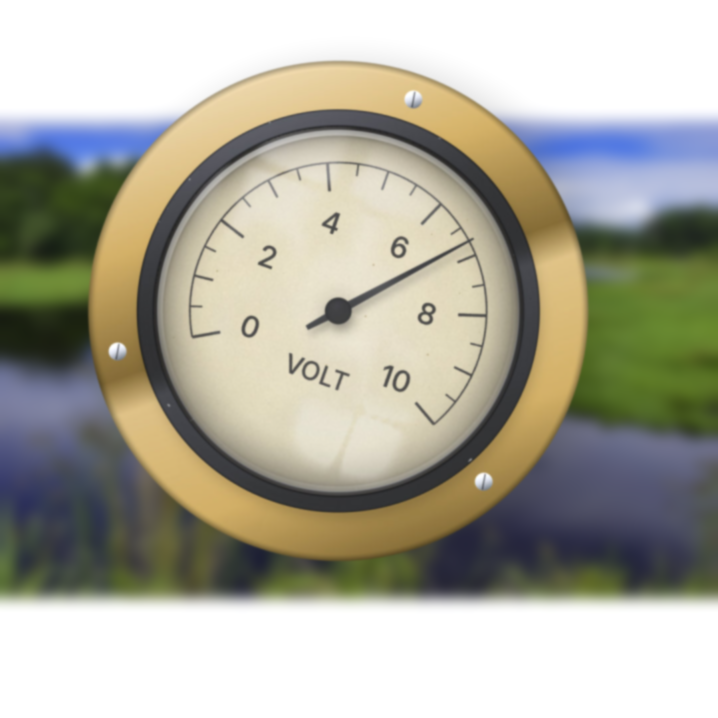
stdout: 6.75V
